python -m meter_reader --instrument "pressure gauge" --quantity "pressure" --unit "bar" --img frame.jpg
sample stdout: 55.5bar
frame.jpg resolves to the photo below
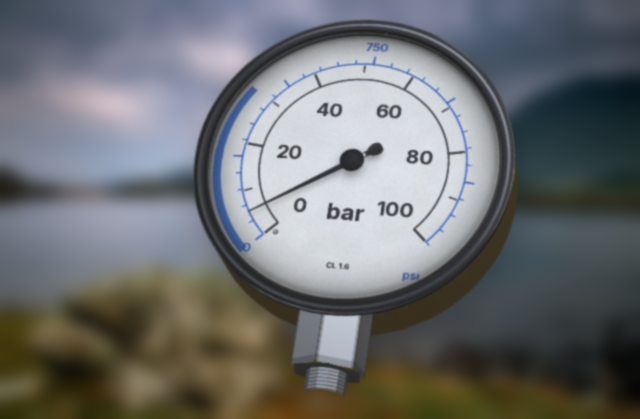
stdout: 5bar
